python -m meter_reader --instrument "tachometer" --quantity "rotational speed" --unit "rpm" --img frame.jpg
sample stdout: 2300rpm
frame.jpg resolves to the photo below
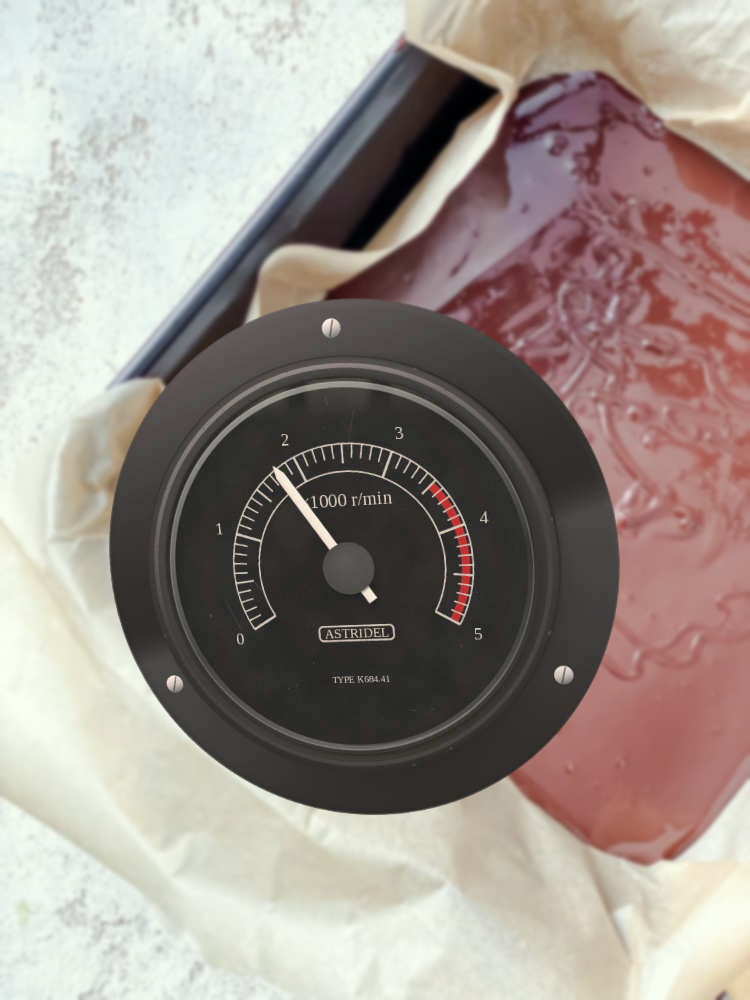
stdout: 1800rpm
